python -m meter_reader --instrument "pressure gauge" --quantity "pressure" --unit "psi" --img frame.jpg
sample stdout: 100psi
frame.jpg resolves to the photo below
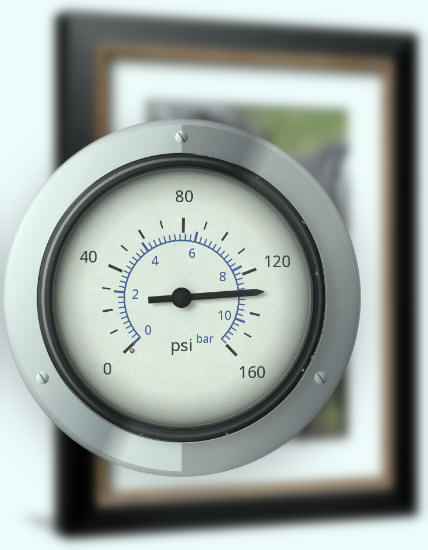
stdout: 130psi
